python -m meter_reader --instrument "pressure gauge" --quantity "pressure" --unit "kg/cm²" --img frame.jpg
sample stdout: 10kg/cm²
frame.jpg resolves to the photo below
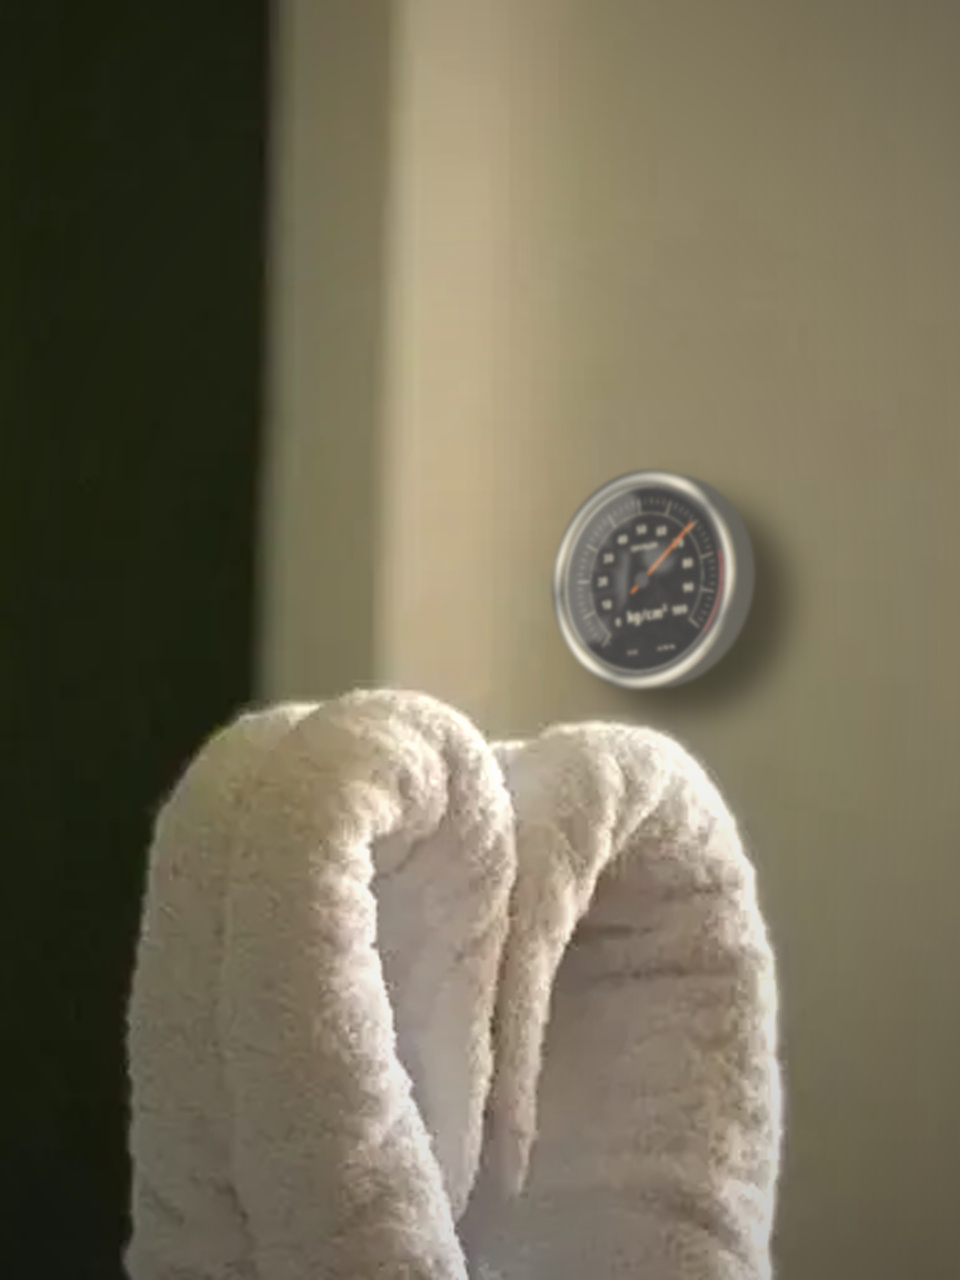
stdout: 70kg/cm²
